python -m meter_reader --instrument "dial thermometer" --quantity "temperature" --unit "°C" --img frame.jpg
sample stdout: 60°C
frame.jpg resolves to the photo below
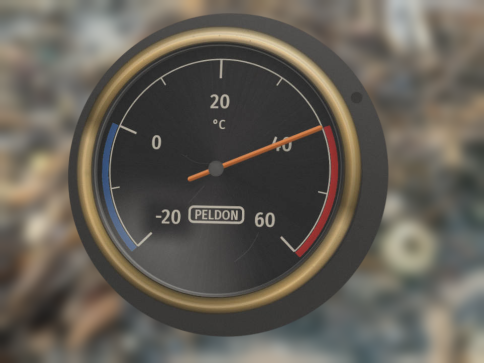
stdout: 40°C
